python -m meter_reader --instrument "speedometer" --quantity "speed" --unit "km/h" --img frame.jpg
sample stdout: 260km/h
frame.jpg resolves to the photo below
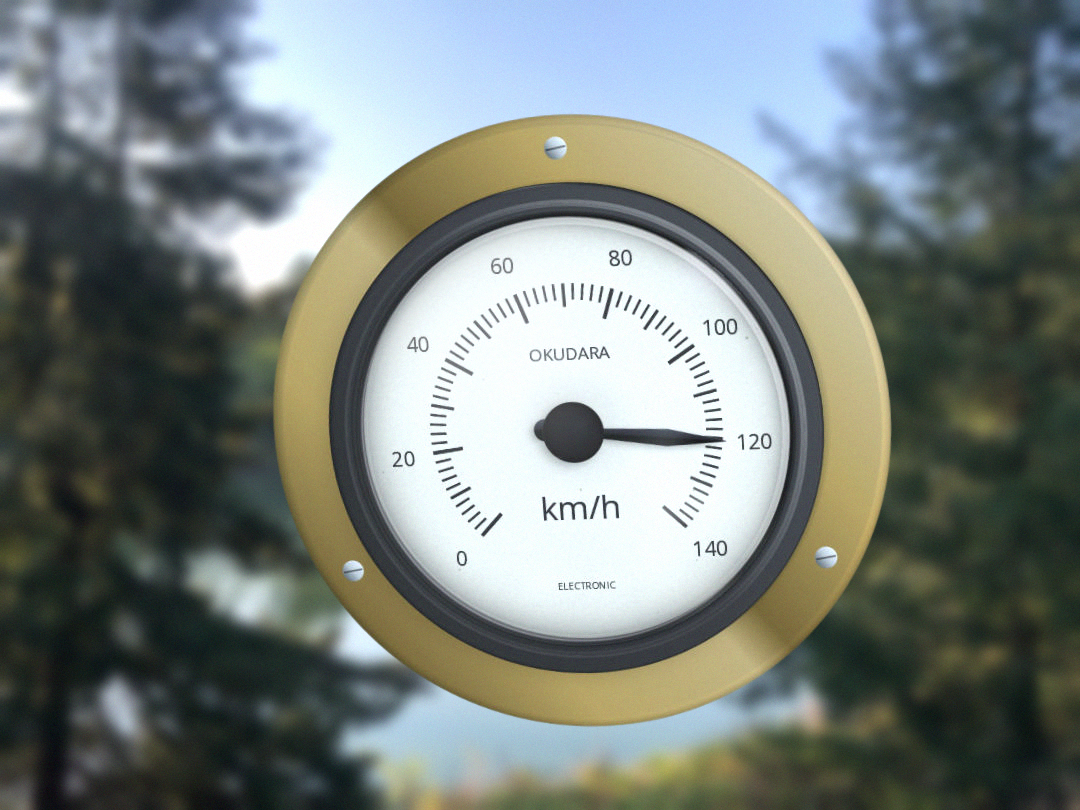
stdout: 120km/h
